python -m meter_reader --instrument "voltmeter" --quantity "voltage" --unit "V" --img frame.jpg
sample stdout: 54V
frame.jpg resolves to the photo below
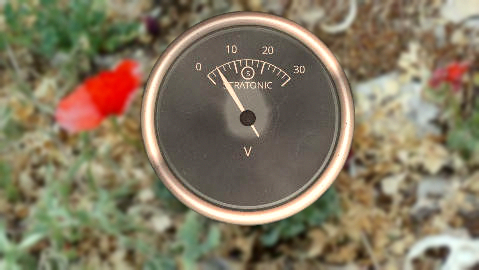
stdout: 4V
